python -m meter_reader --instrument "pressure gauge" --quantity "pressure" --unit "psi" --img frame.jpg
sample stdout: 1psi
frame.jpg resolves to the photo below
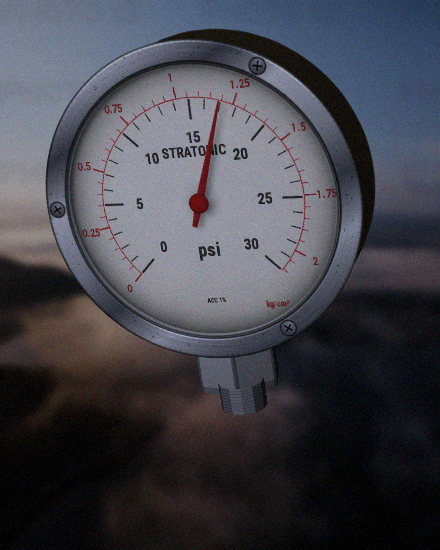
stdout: 17psi
